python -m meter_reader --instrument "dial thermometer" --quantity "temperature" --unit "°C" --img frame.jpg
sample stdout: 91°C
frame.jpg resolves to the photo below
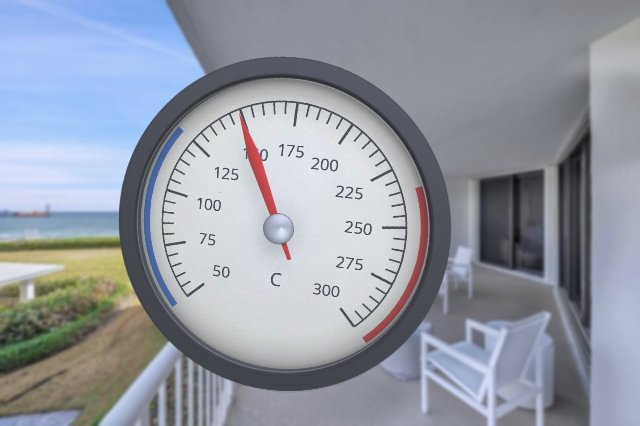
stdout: 150°C
